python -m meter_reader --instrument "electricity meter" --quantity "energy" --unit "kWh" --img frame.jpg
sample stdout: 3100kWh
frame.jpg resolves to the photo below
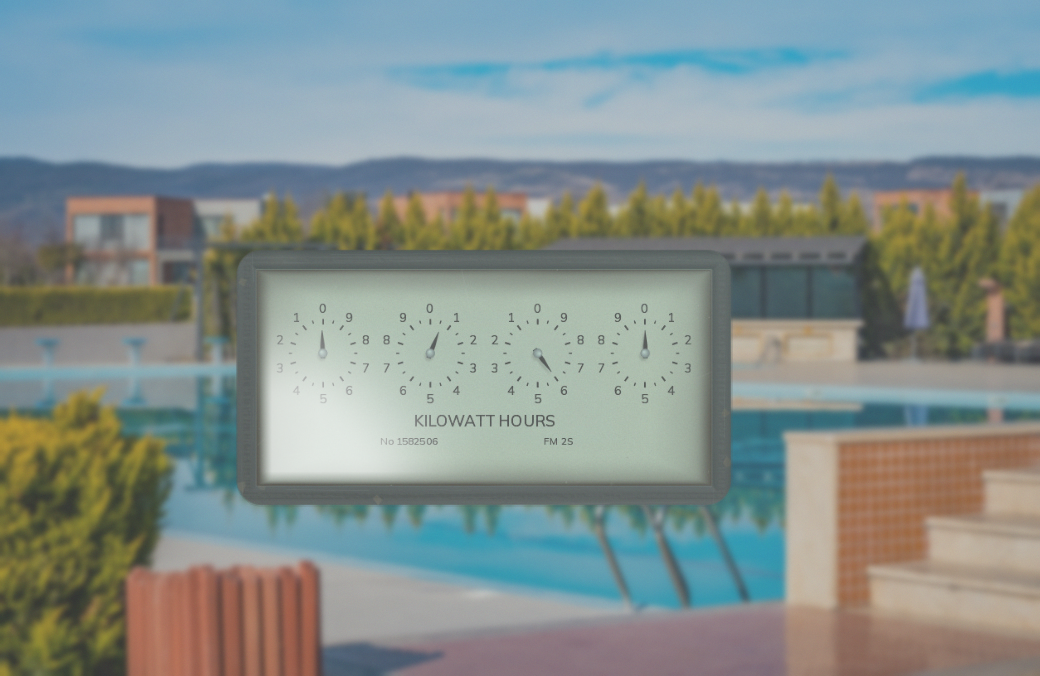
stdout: 60kWh
